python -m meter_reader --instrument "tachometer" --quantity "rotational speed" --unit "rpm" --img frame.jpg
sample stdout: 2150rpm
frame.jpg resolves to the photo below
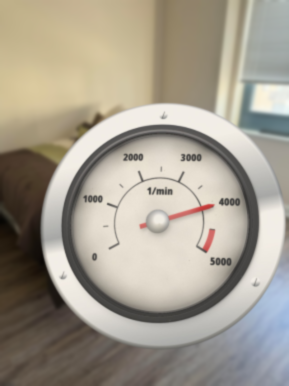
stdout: 4000rpm
